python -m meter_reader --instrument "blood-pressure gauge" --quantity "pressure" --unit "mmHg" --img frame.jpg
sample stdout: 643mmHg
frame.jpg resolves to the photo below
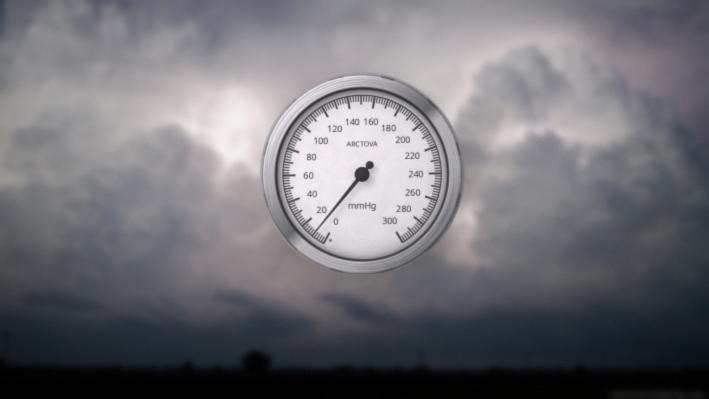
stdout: 10mmHg
